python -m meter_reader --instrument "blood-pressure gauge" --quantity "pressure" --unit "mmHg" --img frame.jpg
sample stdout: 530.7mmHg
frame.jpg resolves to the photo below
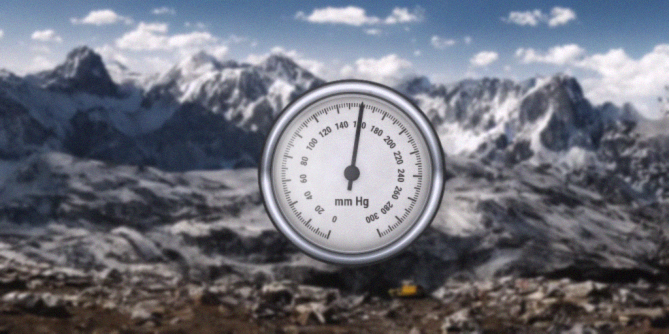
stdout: 160mmHg
